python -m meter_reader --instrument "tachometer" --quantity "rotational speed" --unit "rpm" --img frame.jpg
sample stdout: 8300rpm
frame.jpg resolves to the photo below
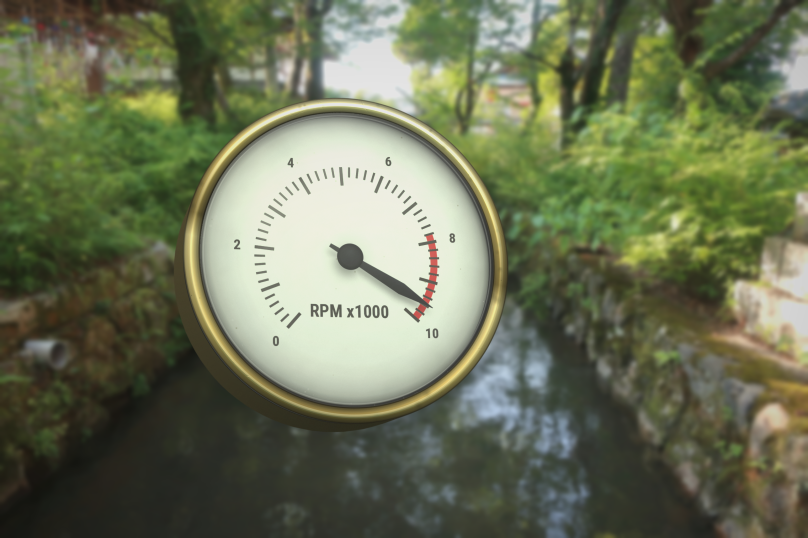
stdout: 9600rpm
